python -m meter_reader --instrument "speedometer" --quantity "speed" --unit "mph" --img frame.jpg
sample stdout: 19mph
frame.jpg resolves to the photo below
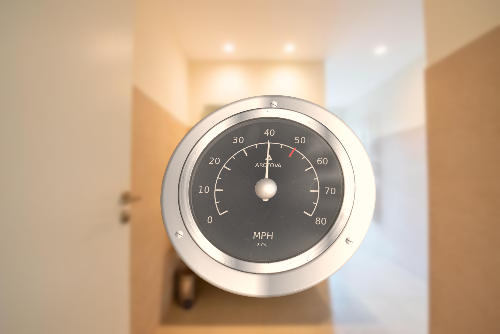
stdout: 40mph
